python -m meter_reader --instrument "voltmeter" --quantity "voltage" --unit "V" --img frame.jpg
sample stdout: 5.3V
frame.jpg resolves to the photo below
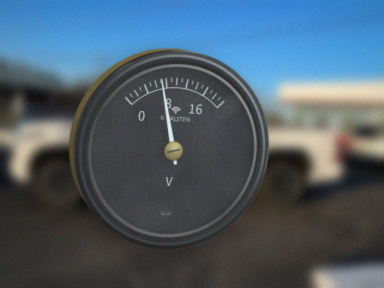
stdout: 7V
